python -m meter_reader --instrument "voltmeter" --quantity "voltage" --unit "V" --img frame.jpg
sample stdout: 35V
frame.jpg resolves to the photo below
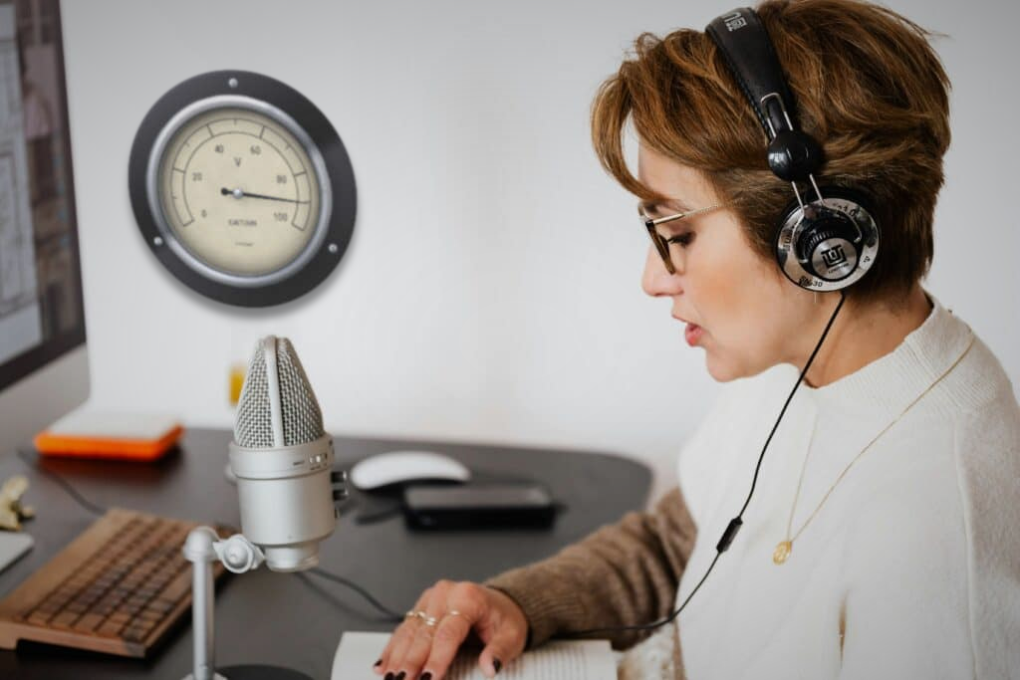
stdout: 90V
